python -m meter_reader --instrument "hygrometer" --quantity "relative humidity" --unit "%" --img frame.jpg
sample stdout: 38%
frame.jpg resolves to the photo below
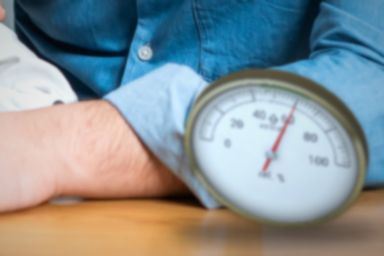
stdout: 60%
